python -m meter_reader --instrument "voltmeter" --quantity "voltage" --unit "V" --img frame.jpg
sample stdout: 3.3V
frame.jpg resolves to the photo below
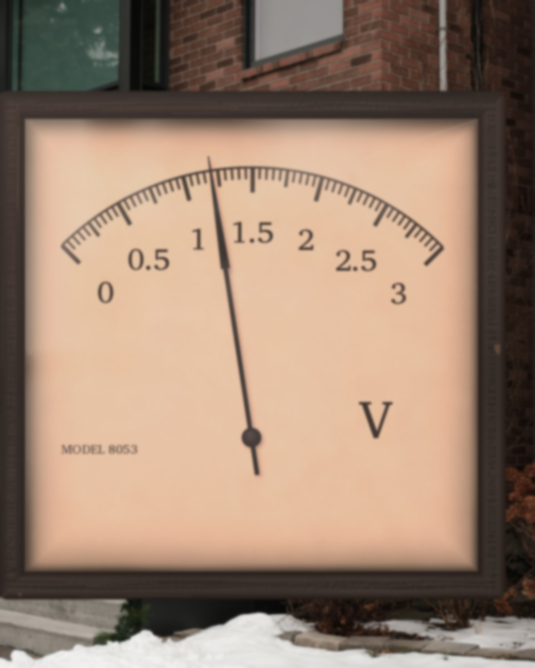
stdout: 1.2V
